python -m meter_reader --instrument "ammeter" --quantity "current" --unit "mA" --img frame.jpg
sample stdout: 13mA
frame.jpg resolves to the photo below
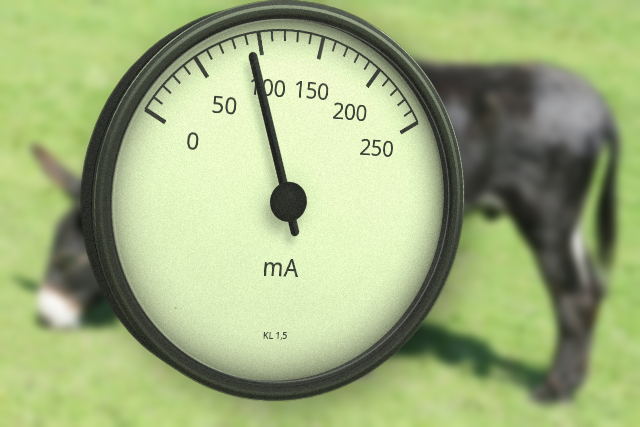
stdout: 90mA
